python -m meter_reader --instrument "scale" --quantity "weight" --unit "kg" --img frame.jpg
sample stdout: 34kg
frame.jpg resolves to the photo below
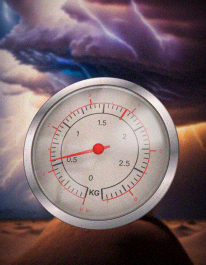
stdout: 0.55kg
